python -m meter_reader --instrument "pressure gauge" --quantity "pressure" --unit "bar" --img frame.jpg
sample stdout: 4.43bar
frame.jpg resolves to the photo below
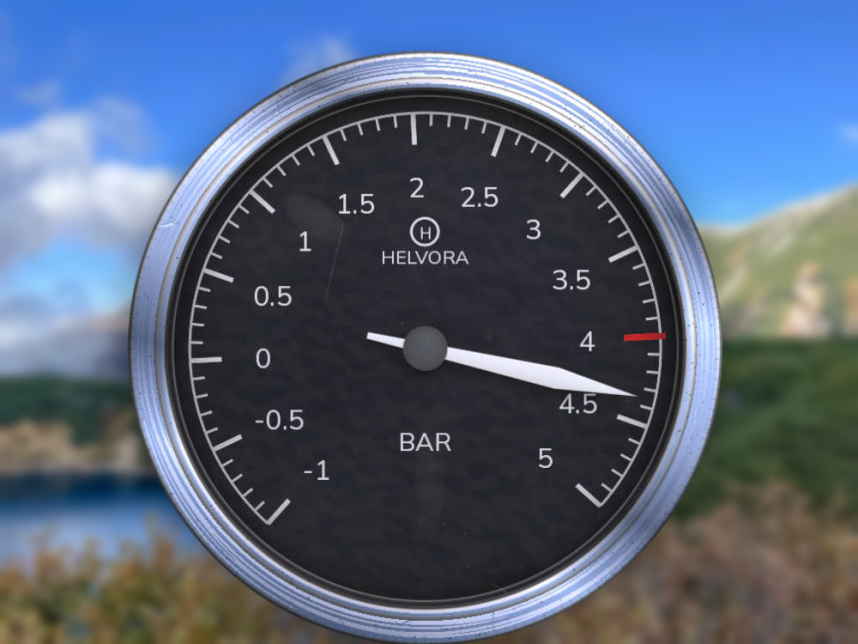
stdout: 4.35bar
